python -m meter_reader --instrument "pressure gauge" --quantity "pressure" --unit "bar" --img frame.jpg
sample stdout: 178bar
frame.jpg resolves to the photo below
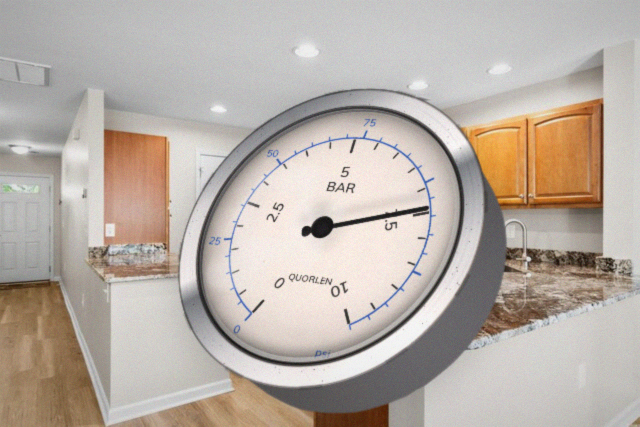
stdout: 7.5bar
